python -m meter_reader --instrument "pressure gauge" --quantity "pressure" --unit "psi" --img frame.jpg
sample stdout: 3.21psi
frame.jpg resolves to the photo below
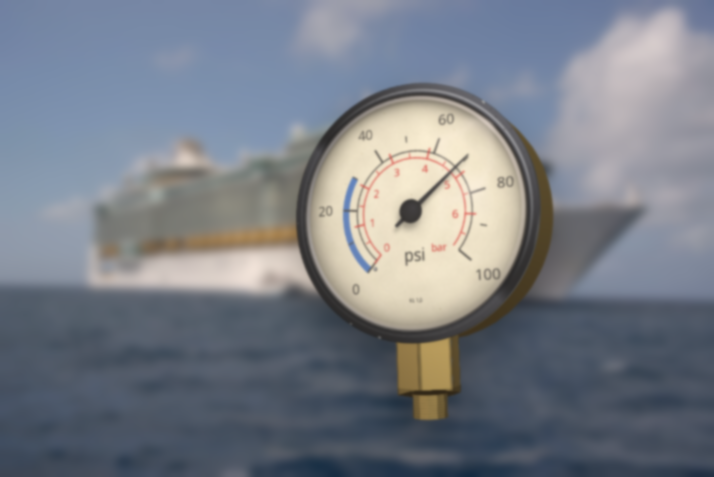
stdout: 70psi
